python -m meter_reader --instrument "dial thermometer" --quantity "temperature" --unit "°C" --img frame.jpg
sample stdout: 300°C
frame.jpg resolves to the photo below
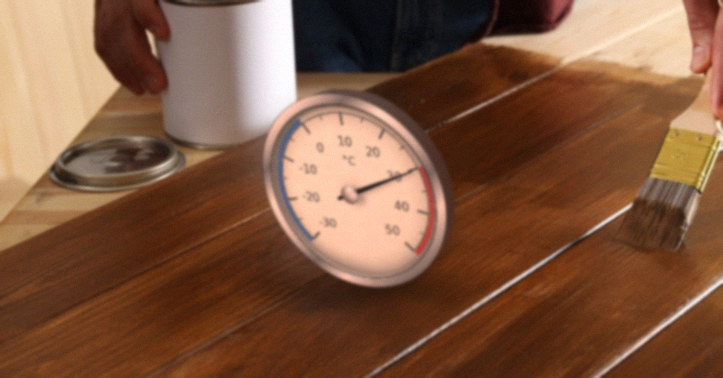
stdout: 30°C
